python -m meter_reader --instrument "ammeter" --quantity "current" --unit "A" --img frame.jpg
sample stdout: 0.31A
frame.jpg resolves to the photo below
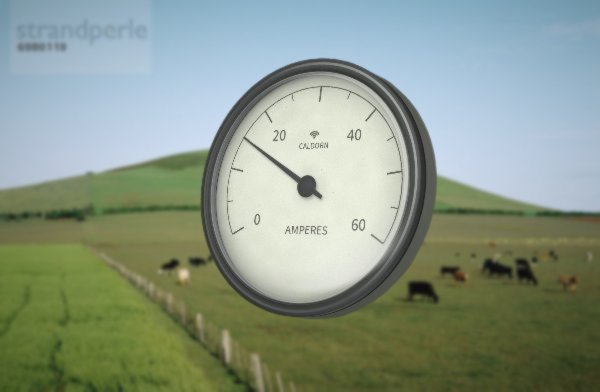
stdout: 15A
